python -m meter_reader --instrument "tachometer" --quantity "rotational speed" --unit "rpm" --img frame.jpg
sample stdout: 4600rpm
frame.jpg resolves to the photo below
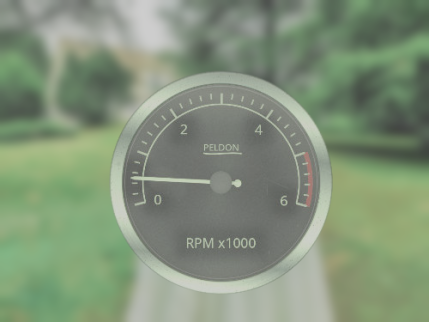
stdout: 500rpm
